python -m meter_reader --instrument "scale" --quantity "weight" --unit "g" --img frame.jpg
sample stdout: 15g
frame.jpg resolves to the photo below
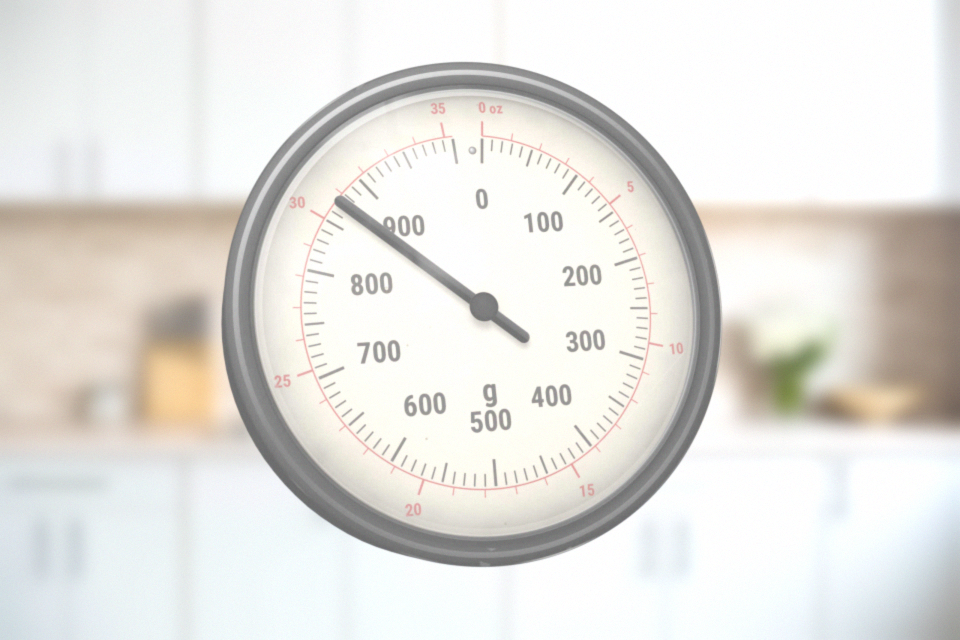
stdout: 870g
